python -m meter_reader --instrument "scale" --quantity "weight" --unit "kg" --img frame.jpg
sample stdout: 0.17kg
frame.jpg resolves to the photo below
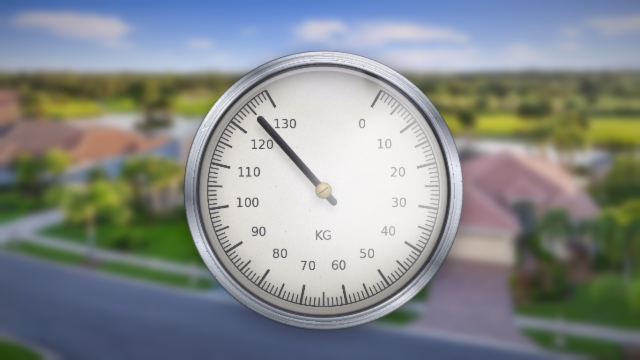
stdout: 125kg
